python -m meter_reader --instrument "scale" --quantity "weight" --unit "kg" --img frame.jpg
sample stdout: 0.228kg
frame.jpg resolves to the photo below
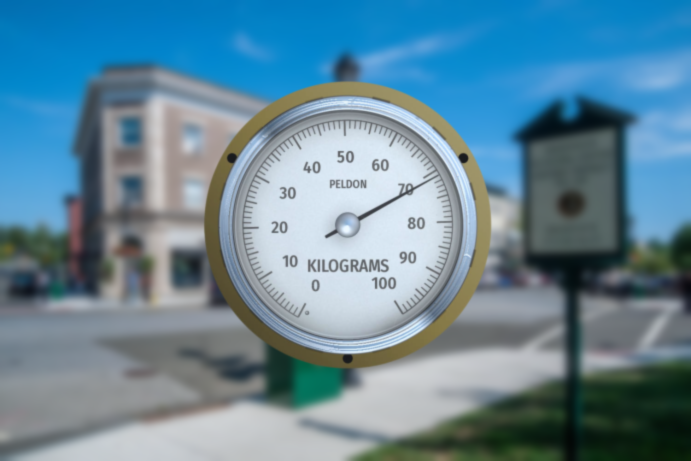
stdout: 71kg
